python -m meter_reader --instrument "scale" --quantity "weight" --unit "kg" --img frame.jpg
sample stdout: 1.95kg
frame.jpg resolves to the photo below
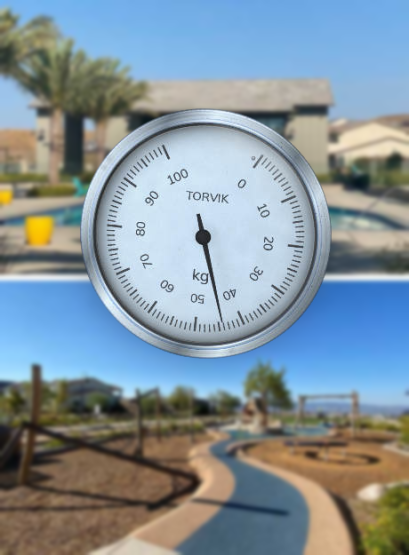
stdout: 44kg
